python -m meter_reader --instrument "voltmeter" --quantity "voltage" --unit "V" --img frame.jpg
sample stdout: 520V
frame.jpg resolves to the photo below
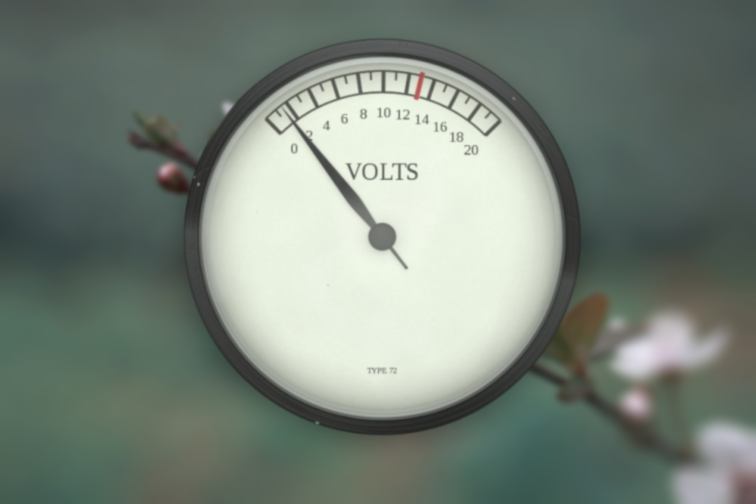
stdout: 1.5V
